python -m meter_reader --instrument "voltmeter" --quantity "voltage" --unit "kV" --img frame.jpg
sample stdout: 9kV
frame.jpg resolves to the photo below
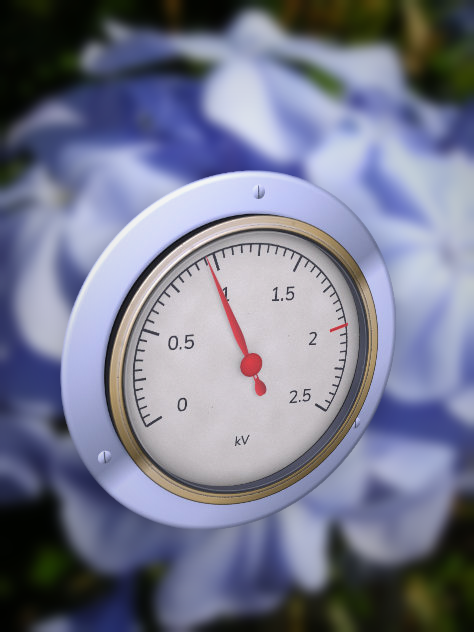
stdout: 0.95kV
